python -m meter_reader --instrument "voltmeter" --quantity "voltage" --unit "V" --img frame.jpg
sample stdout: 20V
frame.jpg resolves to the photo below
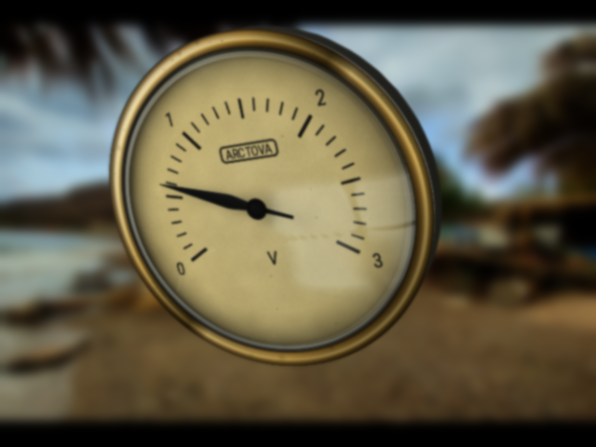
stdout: 0.6V
